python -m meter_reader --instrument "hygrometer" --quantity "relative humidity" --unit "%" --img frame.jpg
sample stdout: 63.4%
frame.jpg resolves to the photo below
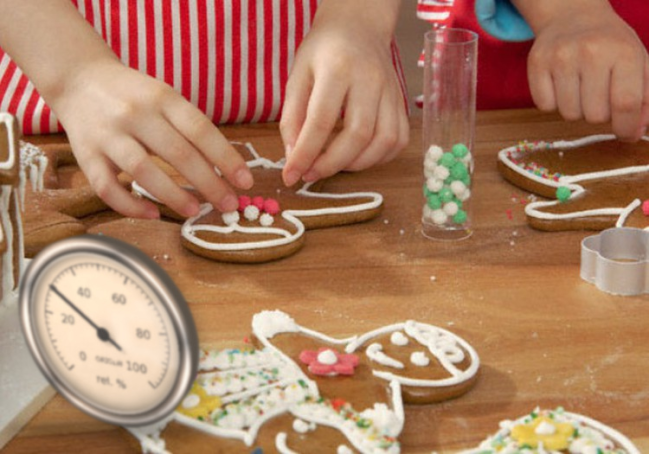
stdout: 30%
